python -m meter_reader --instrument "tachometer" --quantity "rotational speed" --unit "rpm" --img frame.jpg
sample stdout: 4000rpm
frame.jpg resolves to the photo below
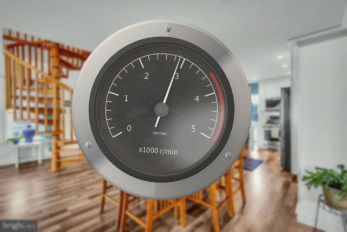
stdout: 2900rpm
